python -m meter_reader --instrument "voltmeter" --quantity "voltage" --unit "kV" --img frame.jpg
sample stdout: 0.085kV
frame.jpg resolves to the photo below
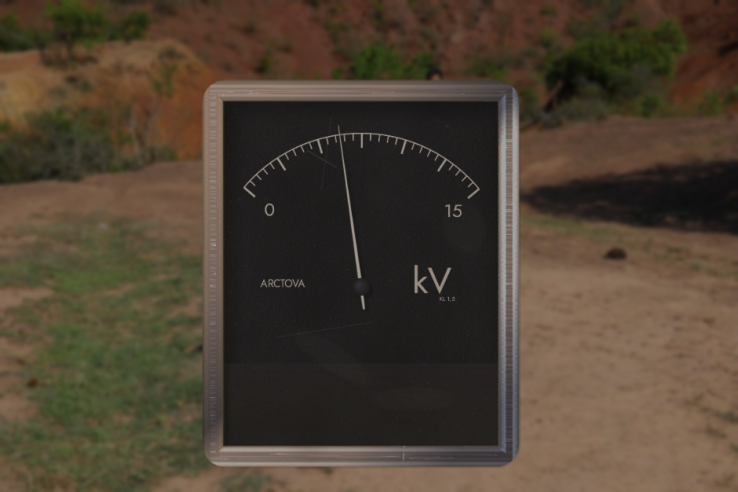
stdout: 6.25kV
